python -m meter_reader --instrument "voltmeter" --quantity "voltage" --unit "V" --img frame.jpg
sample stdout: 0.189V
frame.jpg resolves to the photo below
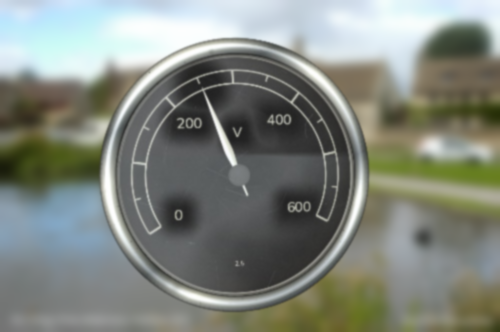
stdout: 250V
